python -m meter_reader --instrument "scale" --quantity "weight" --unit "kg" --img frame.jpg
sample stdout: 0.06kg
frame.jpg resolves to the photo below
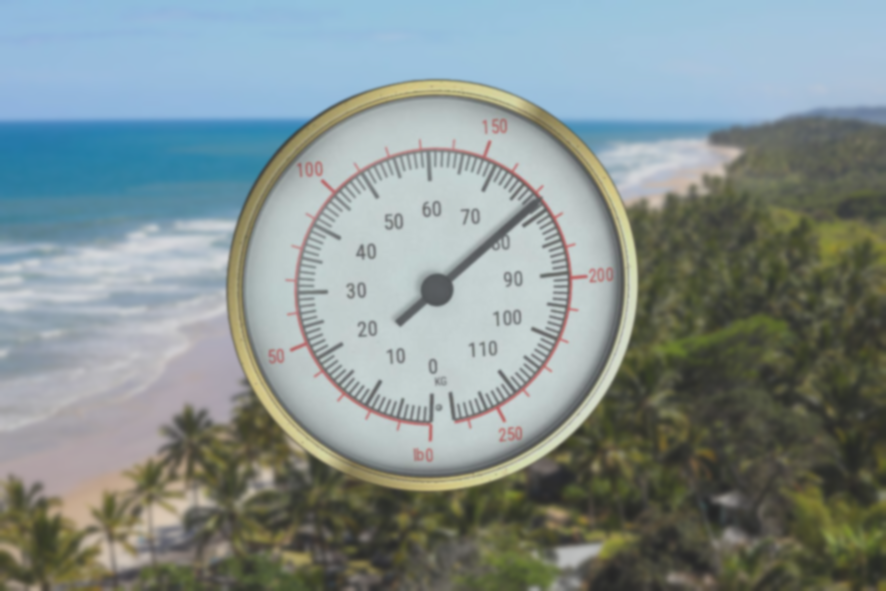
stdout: 78kg
